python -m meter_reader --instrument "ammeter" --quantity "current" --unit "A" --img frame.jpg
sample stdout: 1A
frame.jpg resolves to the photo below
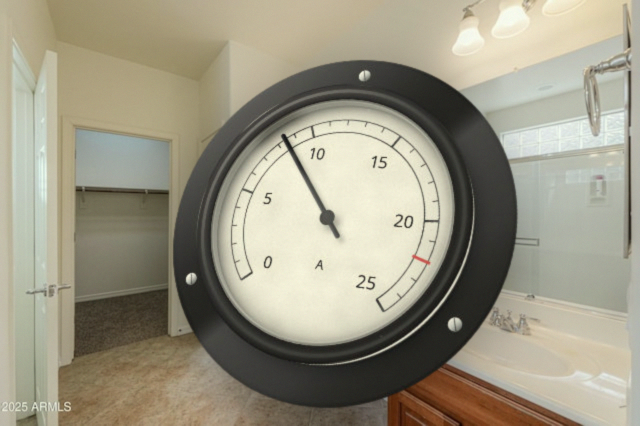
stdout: 8.5A
